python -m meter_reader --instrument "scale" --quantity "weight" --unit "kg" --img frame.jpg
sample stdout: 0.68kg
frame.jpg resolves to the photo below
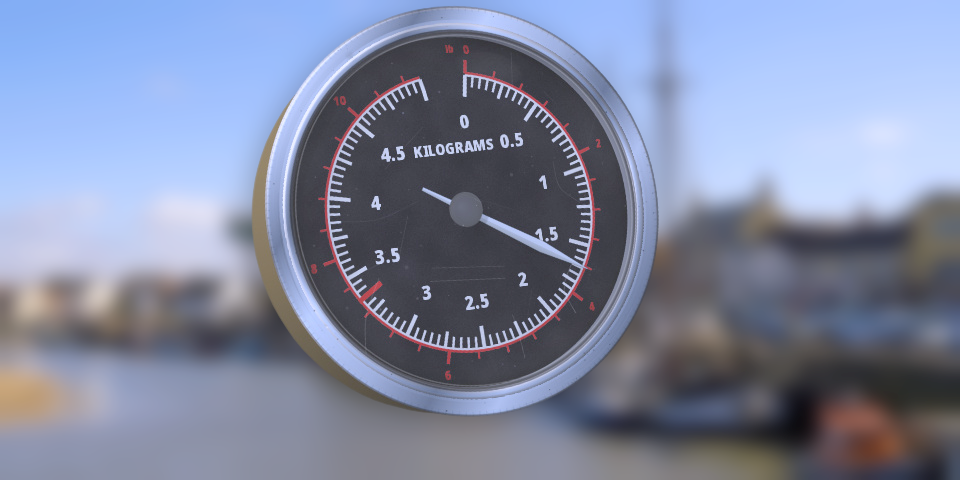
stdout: 1.65kg
